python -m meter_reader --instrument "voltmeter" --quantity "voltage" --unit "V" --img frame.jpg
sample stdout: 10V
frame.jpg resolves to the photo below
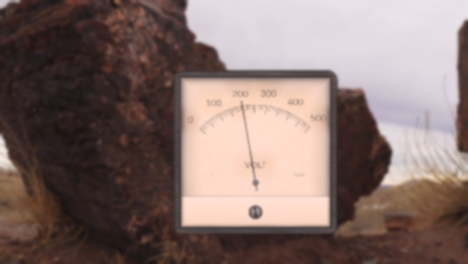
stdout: 200V
